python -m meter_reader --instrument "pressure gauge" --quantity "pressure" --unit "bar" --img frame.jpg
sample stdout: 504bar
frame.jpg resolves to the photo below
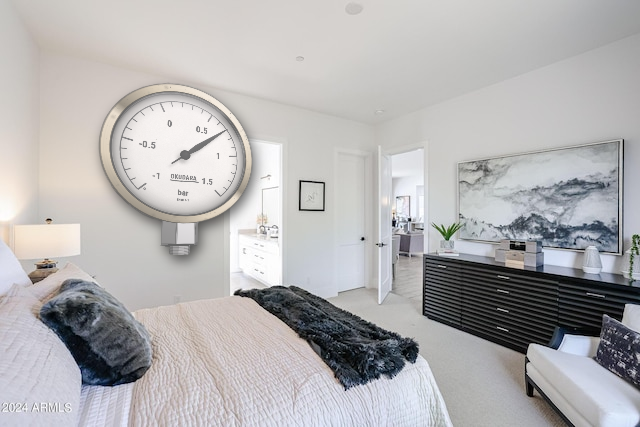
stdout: 0.7bar
